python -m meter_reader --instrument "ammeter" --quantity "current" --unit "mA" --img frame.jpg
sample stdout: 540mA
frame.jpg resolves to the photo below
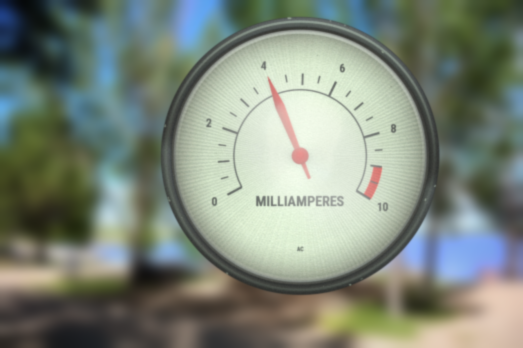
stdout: 4mA
